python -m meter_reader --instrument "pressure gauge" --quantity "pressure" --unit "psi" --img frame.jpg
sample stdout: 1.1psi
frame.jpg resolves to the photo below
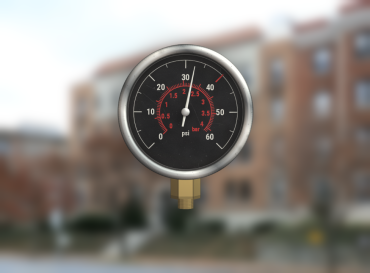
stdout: 32.5psi
